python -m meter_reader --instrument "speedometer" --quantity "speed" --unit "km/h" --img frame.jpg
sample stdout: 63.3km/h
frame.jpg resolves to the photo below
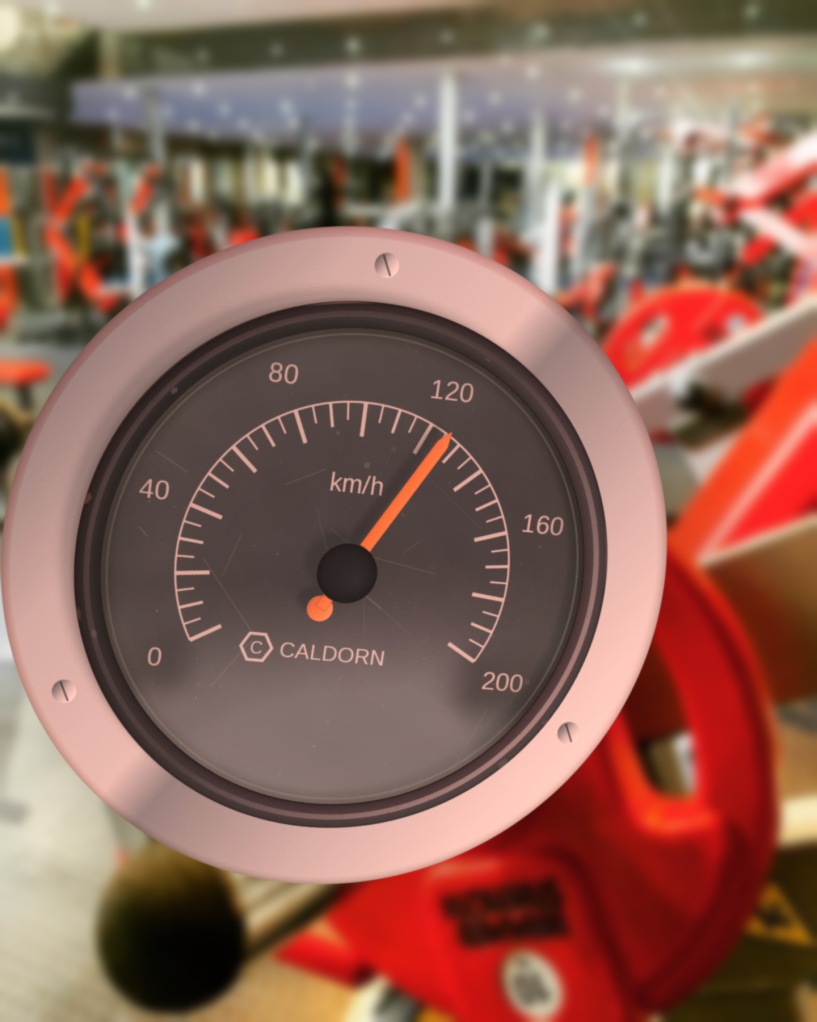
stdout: 125km/h
